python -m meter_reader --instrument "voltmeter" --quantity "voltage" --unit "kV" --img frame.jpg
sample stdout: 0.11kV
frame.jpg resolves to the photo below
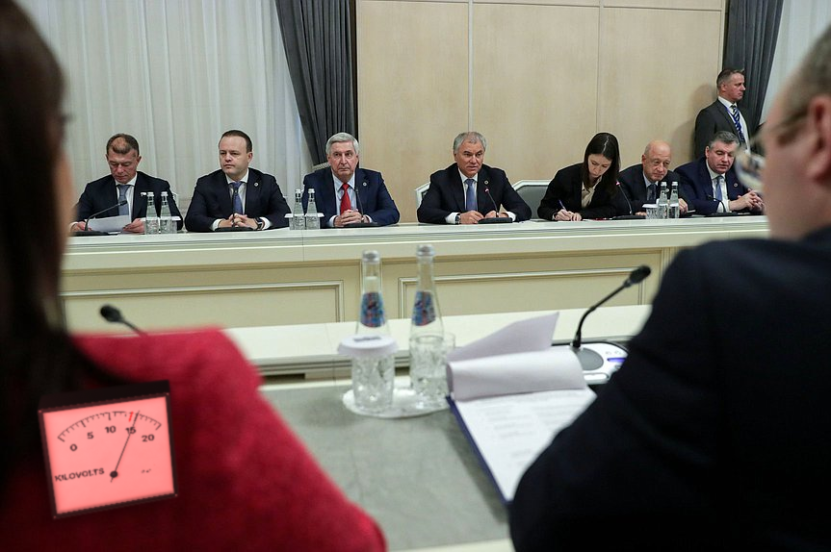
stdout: 15kV
